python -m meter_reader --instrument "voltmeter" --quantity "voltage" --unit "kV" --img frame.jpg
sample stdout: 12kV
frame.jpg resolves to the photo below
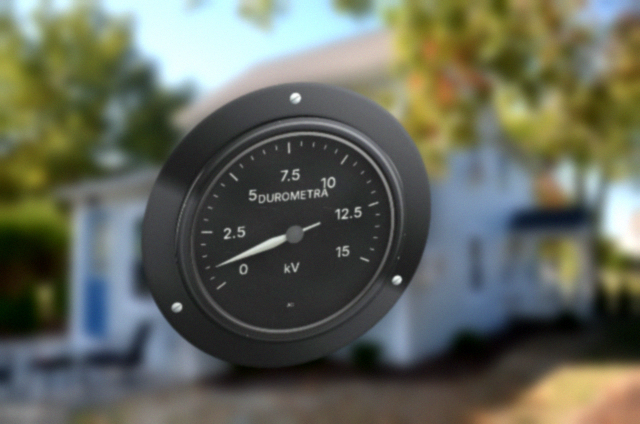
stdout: 1kV
